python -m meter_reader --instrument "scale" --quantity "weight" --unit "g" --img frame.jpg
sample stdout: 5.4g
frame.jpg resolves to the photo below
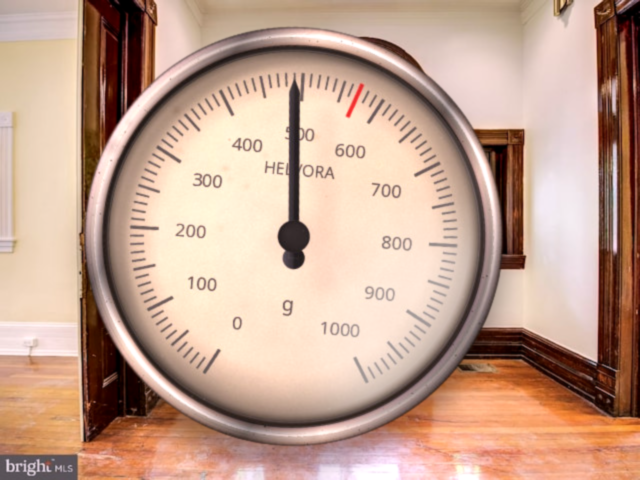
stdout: 490g
